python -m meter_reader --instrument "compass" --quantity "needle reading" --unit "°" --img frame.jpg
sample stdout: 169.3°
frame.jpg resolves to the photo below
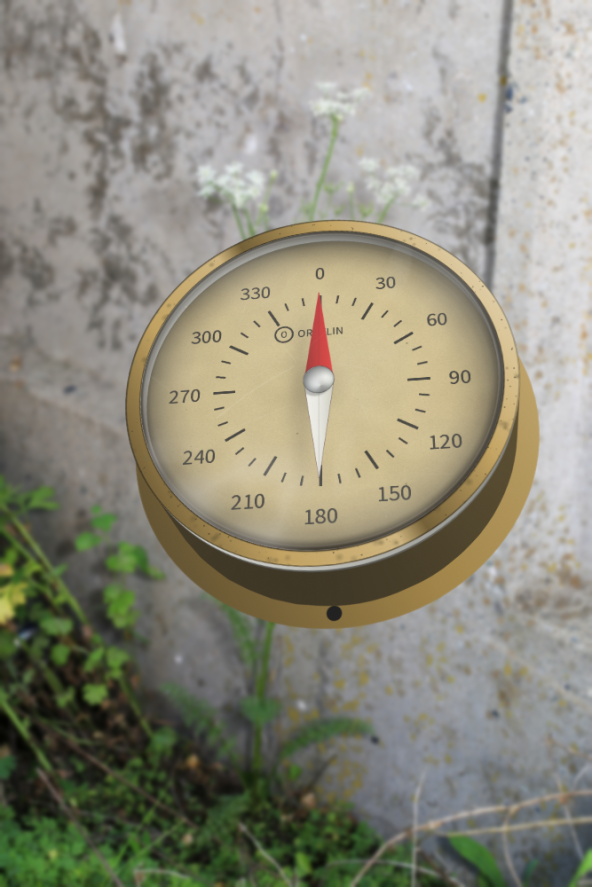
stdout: 0°
